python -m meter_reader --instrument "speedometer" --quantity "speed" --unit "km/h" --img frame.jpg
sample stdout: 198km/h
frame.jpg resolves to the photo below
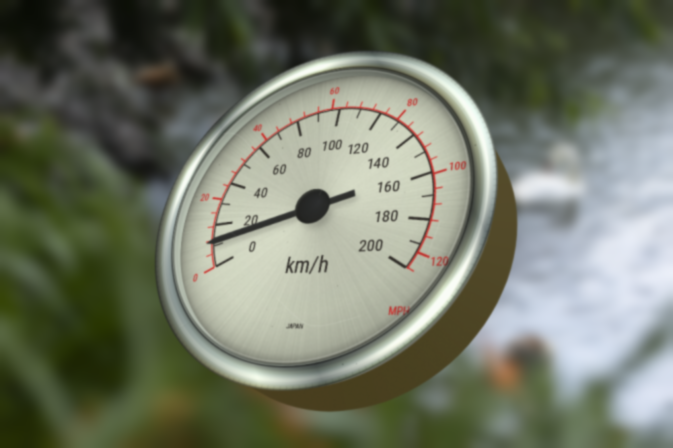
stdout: 10km/h
